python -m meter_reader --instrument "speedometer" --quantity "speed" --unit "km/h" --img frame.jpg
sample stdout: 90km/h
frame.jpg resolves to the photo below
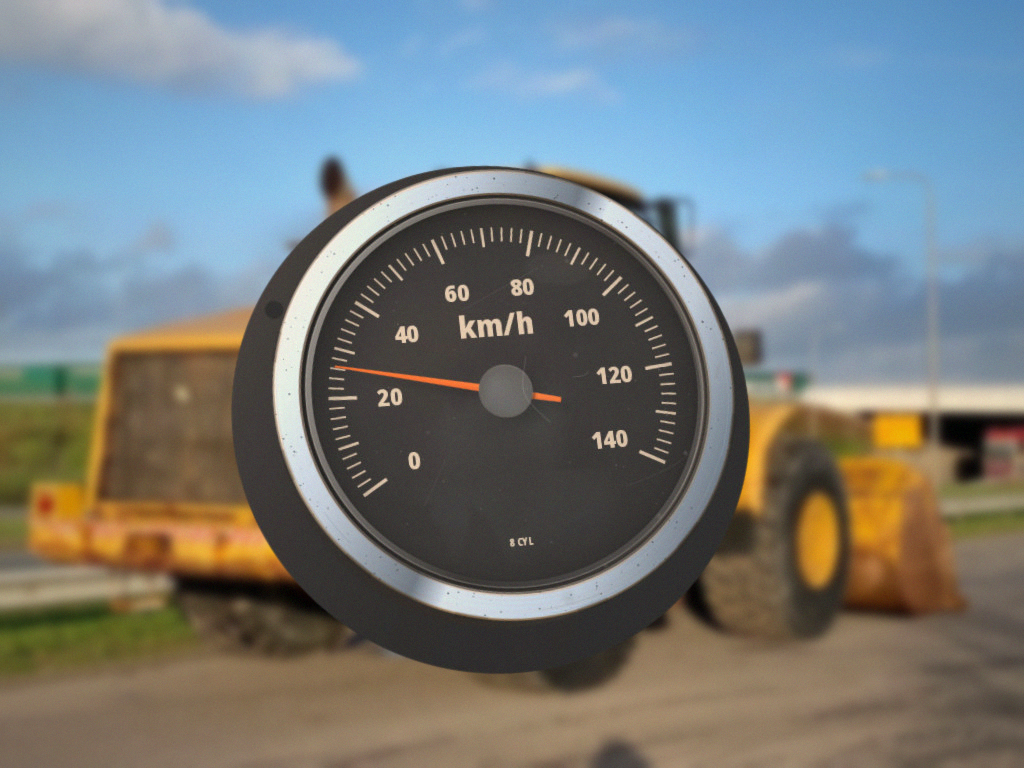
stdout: 26km/h
